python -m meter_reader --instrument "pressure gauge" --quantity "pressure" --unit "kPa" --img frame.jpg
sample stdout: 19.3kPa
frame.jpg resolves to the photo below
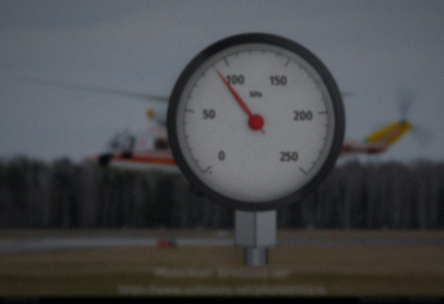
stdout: 90kPa
